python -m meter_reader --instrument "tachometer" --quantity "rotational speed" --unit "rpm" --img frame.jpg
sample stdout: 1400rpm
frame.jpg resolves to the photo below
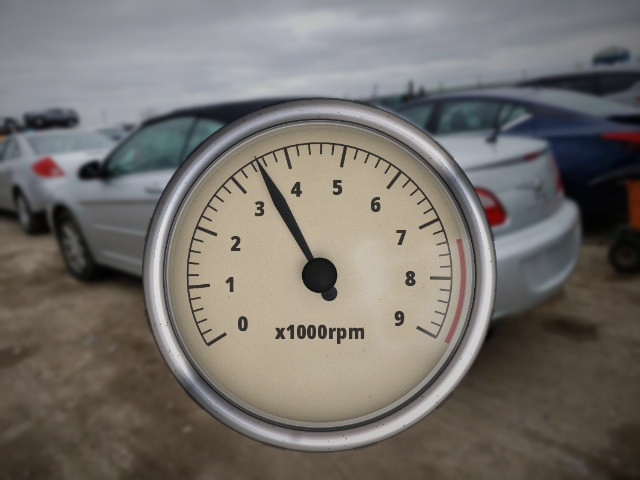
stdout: 3500rpm
